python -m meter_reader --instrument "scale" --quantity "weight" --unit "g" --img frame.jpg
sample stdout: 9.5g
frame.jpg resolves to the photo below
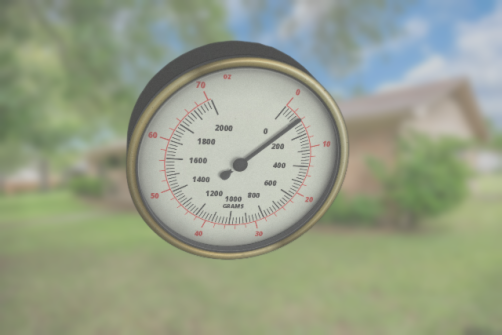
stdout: 100g
